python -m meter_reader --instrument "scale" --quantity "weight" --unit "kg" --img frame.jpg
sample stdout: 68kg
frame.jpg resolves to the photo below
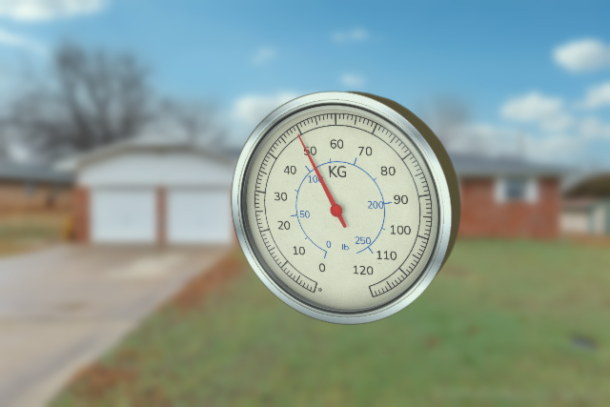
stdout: 50kg
